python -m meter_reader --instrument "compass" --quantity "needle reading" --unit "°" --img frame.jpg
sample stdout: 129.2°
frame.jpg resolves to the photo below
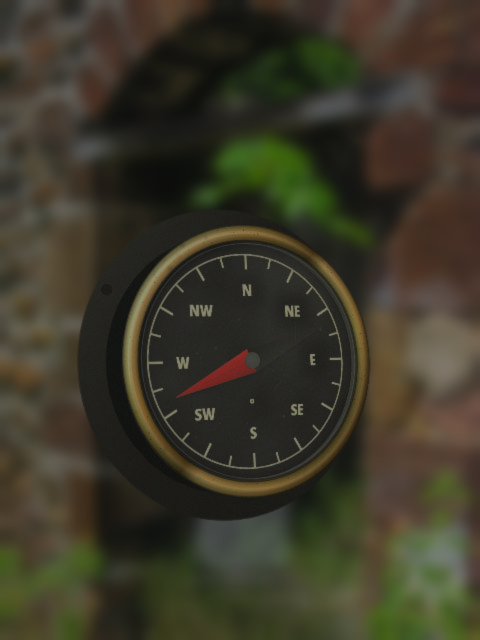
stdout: 247.5°
